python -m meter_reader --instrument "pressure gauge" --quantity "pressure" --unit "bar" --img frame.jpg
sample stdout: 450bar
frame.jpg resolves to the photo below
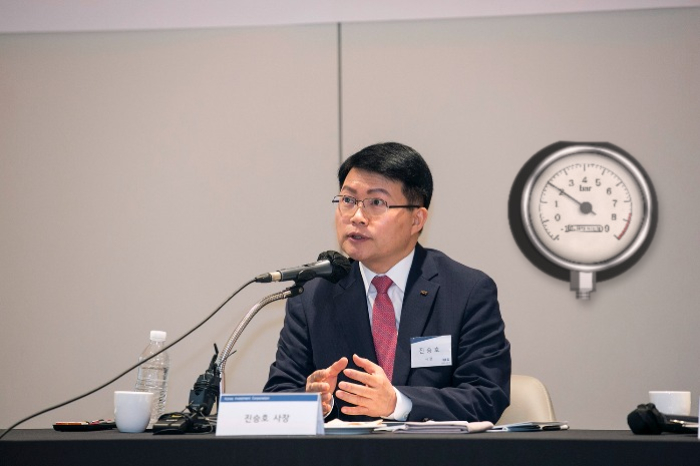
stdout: 2bar
